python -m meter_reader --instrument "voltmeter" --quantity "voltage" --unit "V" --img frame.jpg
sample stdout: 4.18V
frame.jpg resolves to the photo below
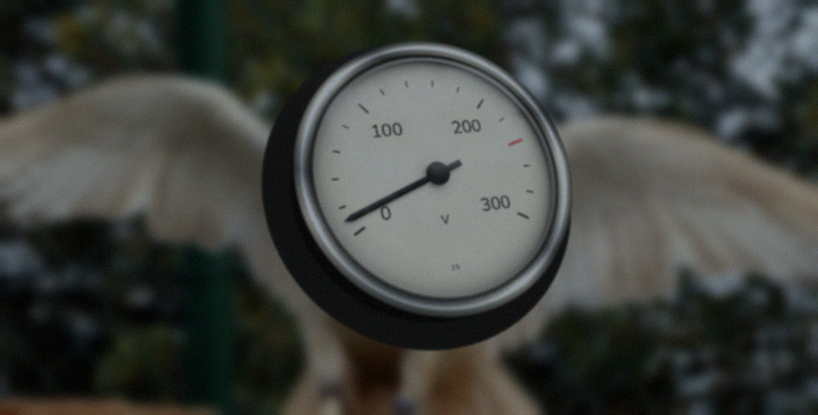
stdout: 10V
